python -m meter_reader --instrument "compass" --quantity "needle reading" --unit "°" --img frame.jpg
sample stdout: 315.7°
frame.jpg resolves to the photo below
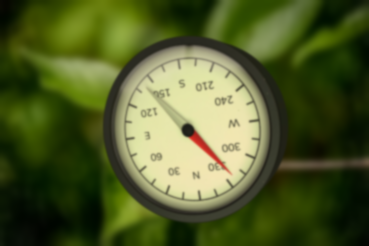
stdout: 322.5°
